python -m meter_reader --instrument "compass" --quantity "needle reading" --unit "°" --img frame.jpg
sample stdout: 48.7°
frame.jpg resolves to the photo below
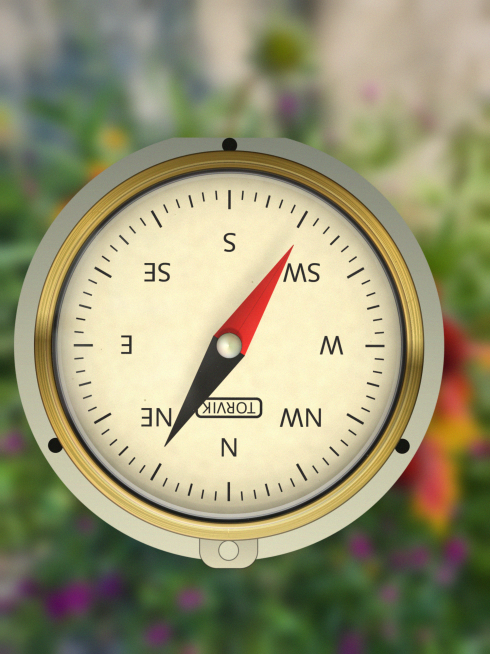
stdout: 212.5°
